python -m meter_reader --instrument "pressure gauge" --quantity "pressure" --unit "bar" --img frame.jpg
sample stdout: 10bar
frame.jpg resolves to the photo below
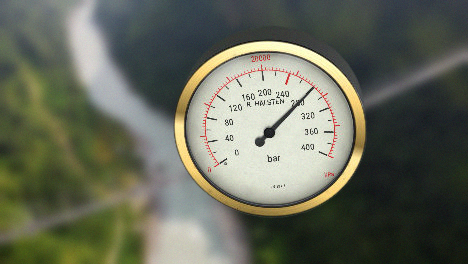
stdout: 280bar
